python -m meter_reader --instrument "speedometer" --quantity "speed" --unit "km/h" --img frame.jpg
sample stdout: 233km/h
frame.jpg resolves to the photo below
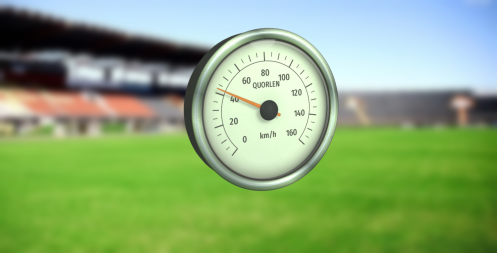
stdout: 42.5km/h
